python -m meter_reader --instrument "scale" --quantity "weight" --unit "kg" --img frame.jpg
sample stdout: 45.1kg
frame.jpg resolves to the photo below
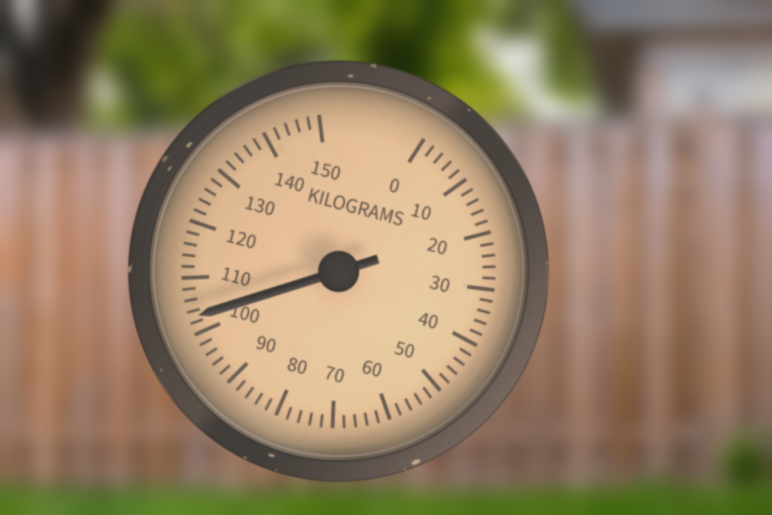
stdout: 103kg
